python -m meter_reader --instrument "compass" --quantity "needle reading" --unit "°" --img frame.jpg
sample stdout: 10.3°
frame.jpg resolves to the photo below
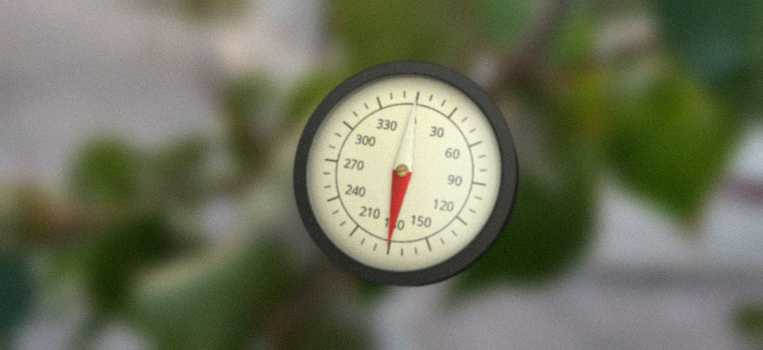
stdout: 180°
